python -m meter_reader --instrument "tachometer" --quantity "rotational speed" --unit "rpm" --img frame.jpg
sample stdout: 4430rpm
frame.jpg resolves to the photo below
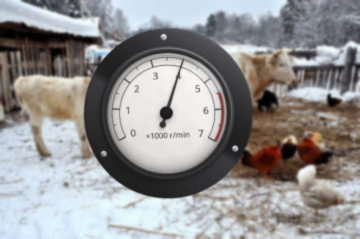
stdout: 4000rpm
